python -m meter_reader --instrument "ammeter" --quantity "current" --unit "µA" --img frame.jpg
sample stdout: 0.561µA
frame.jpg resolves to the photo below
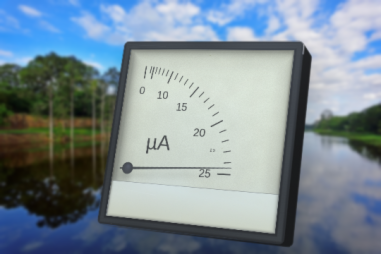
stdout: 24.5µA
